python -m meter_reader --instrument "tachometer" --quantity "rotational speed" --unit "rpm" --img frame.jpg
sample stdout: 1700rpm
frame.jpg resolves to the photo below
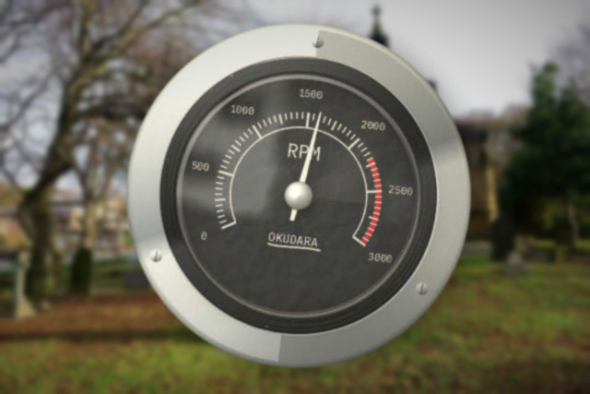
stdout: 1600rpm
